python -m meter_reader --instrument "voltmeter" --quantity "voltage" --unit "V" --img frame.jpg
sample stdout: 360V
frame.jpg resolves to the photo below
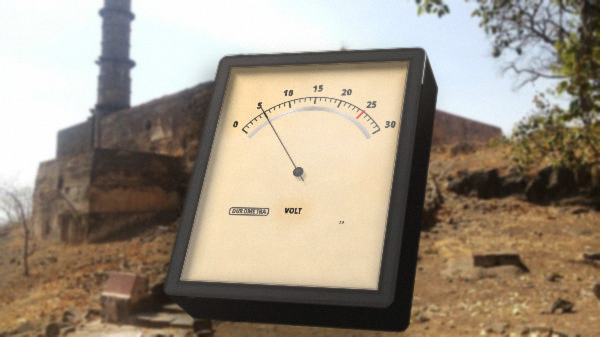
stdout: 5V
